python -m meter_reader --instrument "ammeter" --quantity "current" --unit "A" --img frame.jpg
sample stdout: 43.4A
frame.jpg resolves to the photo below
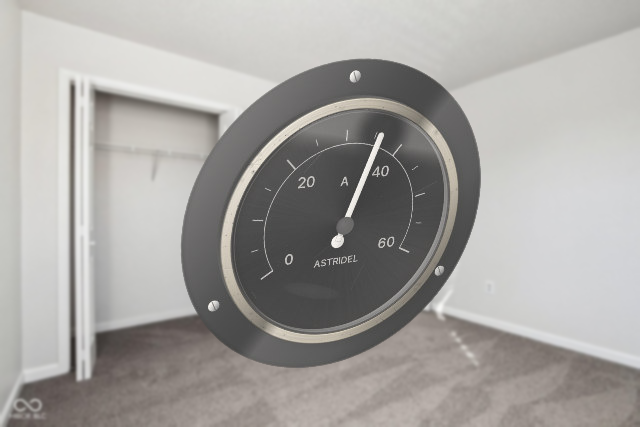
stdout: 35A
